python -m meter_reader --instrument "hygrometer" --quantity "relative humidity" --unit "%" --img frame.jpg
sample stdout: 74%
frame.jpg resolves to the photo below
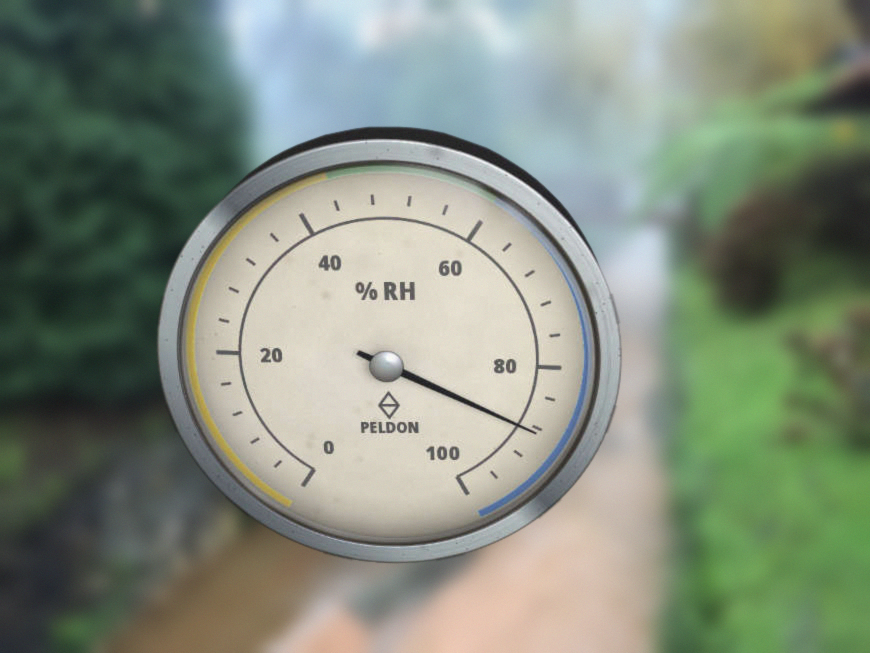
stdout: 88%
